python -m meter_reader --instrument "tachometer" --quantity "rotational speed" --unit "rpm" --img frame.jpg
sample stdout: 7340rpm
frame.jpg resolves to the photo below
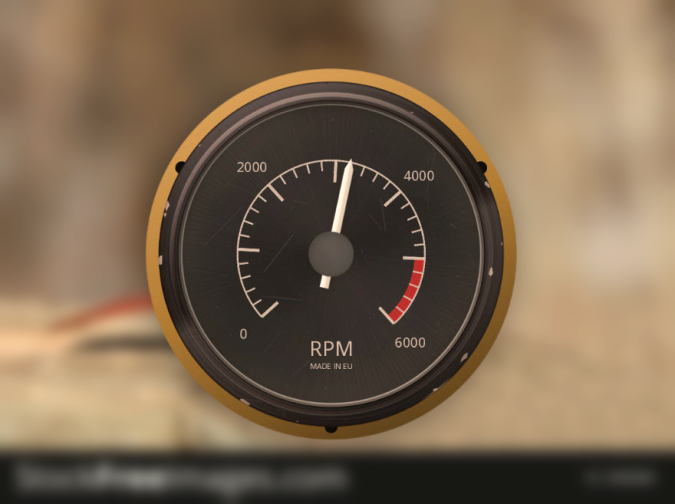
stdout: 3200rpm
